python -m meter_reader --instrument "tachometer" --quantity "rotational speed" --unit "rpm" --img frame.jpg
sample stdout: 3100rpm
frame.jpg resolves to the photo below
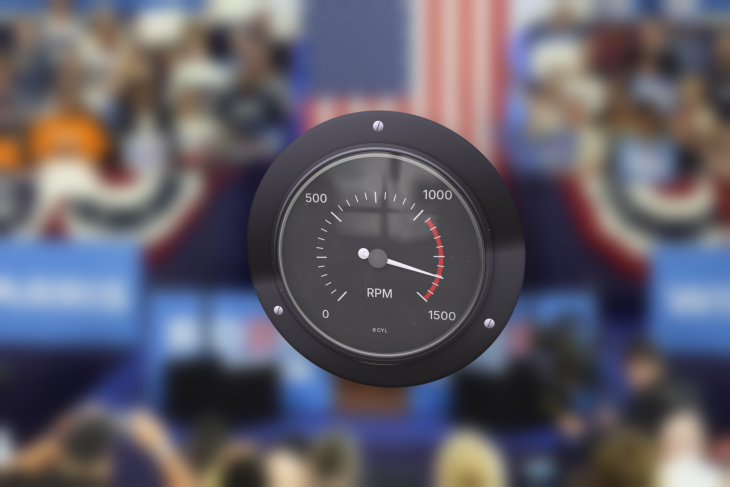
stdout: 1350rpm
